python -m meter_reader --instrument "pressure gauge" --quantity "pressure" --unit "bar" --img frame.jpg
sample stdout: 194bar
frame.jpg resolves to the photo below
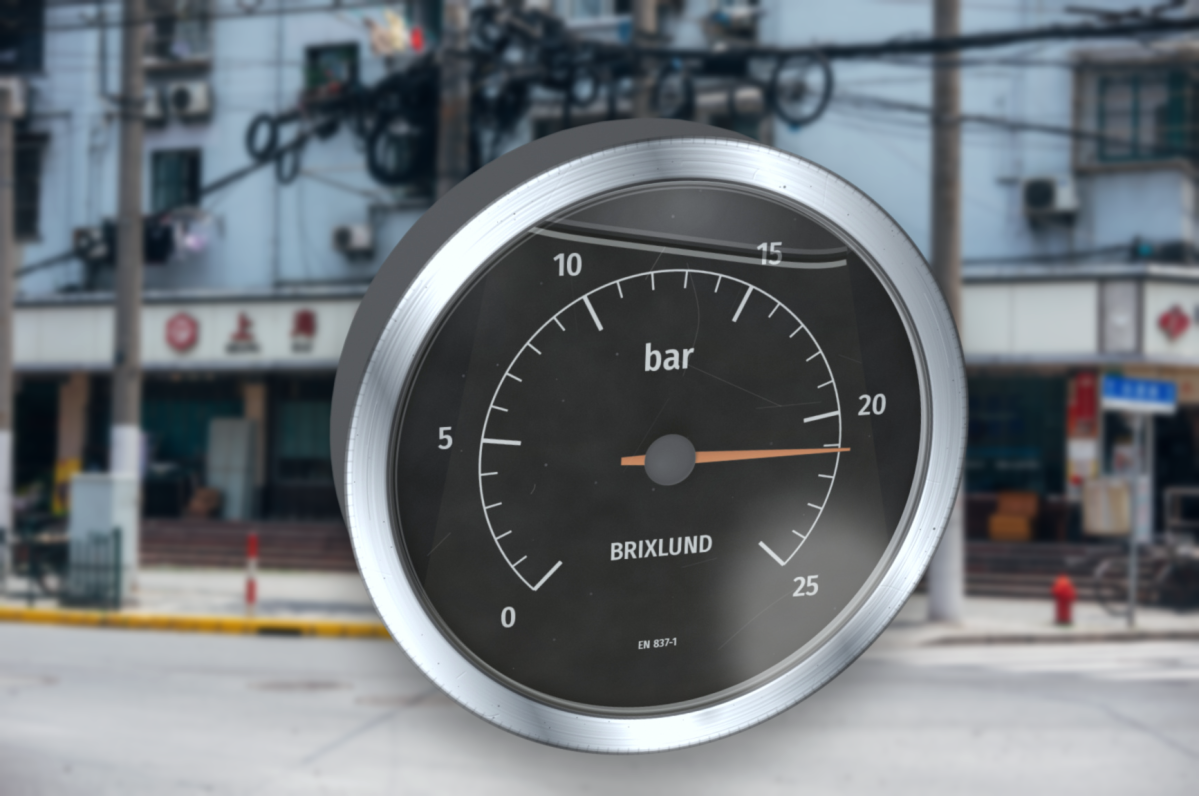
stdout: 21bar
